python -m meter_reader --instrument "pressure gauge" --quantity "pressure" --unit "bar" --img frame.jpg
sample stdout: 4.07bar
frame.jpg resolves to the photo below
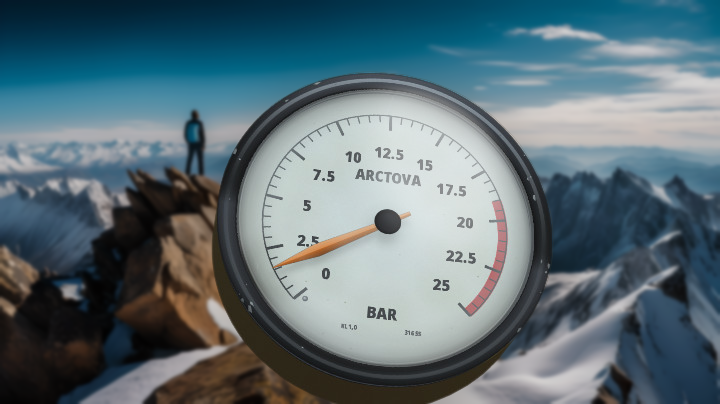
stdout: 1.5bar
